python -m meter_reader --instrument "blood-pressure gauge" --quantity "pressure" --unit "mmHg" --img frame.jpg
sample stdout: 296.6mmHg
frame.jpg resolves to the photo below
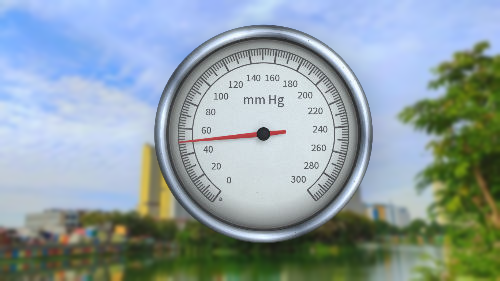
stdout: 50mmHg
